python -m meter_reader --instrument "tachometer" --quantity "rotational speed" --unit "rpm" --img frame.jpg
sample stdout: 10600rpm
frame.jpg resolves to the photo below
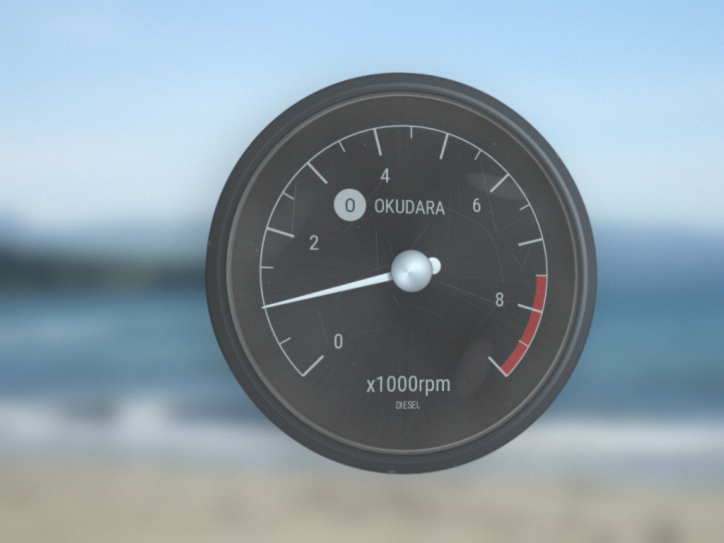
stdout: 1000rpm
